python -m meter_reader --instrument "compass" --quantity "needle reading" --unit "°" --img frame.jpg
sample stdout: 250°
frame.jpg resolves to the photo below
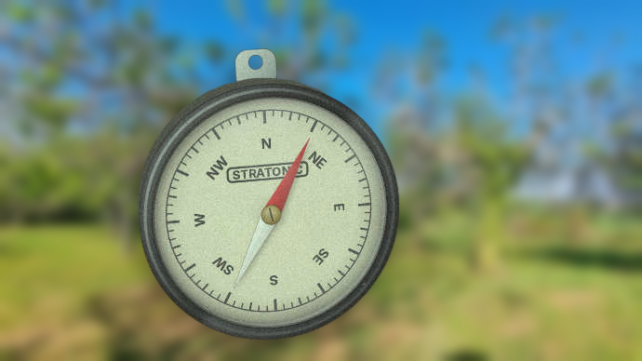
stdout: 30°
